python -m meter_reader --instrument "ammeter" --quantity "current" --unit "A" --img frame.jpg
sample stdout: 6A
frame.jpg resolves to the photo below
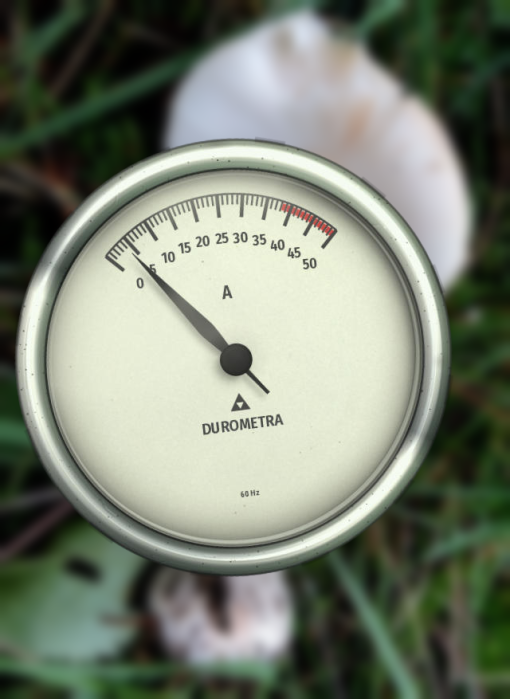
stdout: 4A
